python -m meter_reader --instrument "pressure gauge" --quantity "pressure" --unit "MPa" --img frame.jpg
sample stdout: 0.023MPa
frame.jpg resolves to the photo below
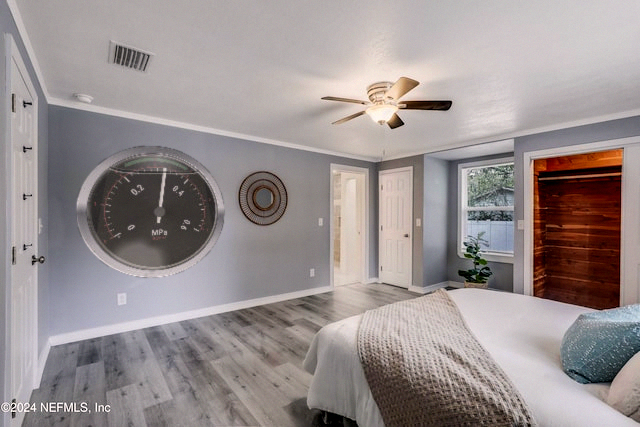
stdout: 0.32MPa
